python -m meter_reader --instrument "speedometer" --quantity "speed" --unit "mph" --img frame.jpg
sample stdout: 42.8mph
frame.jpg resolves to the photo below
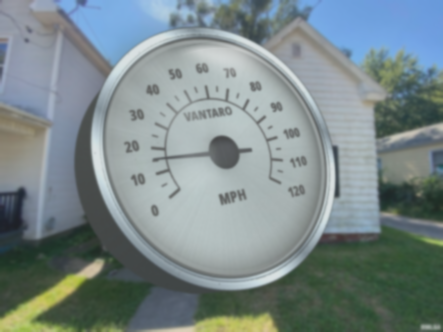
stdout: 15mph
